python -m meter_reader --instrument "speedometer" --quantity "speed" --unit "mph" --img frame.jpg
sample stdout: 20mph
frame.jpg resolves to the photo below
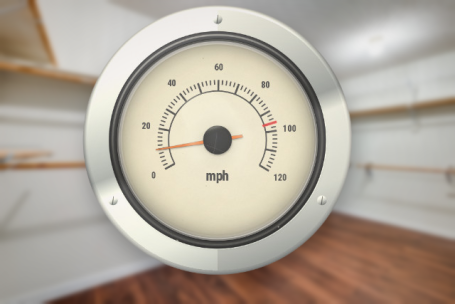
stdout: 10mph
